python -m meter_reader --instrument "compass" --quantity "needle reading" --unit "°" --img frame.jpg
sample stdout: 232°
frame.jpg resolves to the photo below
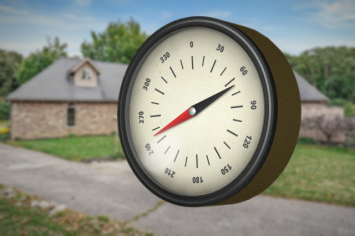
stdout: 247.5°
